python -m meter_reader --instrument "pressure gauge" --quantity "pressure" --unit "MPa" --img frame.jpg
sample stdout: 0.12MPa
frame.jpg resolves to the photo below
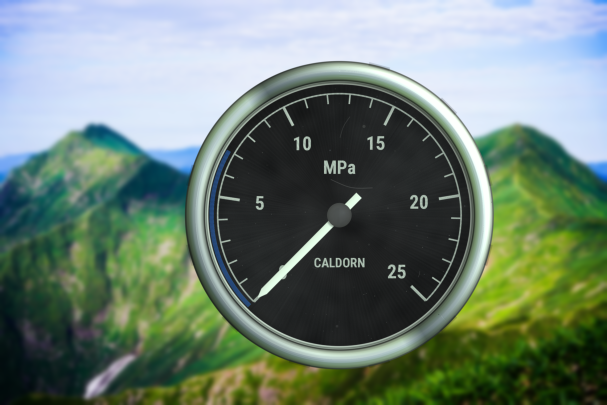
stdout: 0MPa
